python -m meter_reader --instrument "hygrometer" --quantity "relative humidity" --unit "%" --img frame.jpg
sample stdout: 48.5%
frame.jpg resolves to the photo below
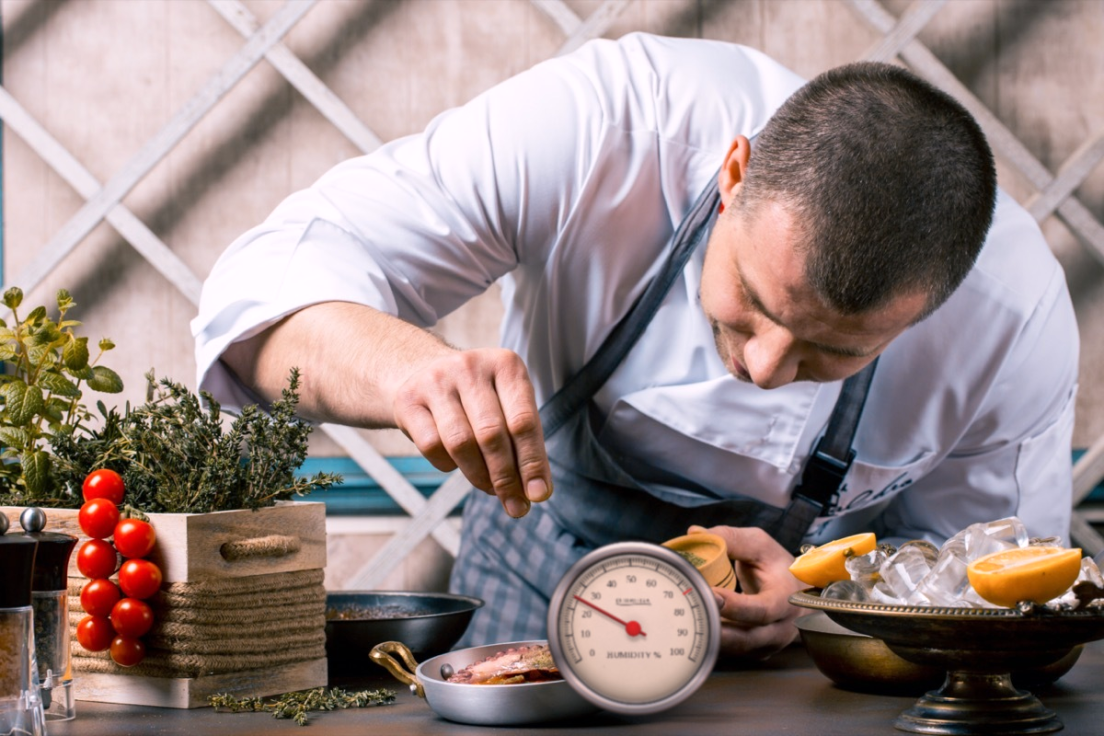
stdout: 25%
